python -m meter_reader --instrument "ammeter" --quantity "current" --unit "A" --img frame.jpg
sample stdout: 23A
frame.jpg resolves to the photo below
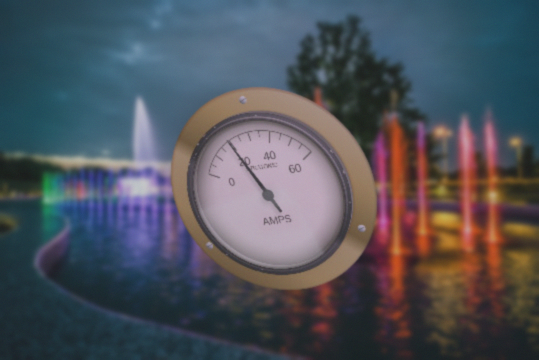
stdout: 20A
